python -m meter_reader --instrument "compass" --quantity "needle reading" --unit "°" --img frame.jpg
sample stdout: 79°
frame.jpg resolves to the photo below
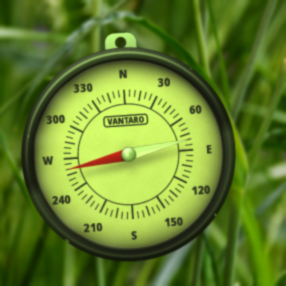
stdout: 260°
